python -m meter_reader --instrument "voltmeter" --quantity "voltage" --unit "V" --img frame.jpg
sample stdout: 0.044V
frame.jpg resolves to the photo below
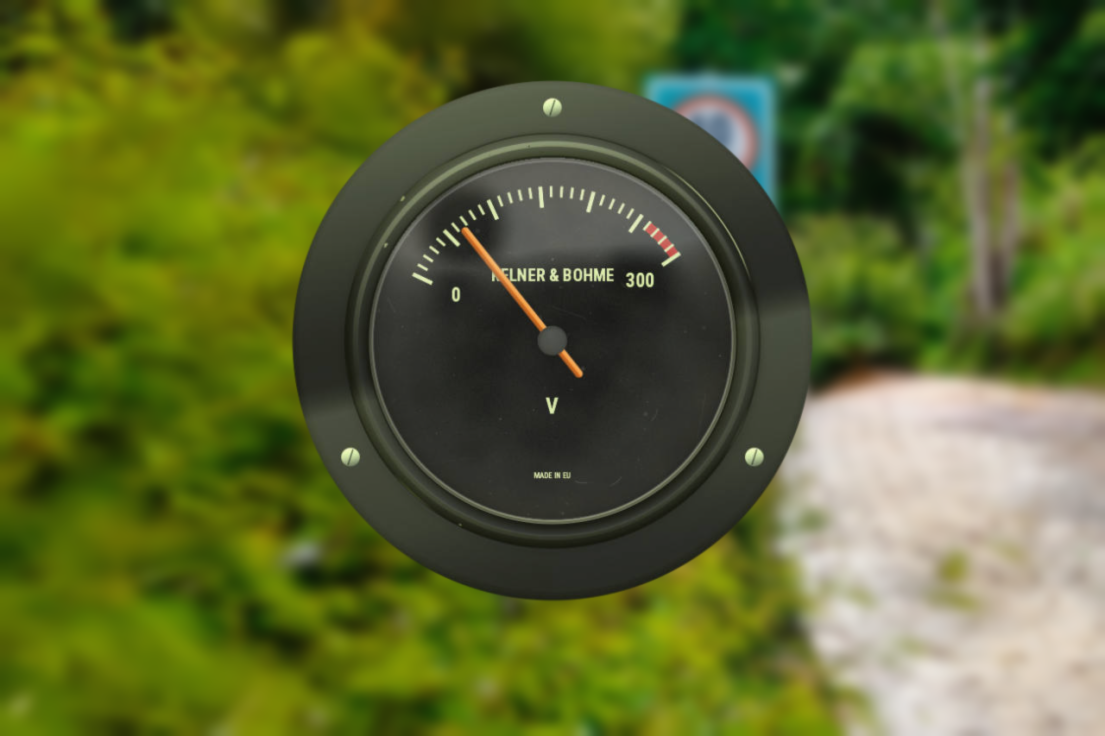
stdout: 65V
